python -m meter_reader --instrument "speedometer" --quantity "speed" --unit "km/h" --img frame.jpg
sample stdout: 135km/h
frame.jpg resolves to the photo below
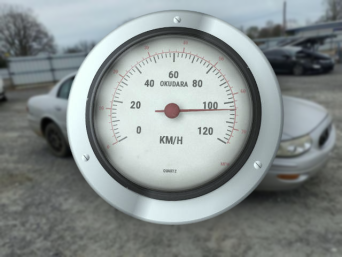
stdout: 104km/h
